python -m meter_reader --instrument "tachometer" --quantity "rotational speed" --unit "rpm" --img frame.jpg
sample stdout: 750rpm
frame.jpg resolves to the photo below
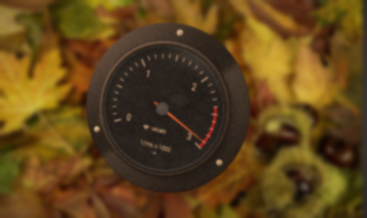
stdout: 2900rpm
